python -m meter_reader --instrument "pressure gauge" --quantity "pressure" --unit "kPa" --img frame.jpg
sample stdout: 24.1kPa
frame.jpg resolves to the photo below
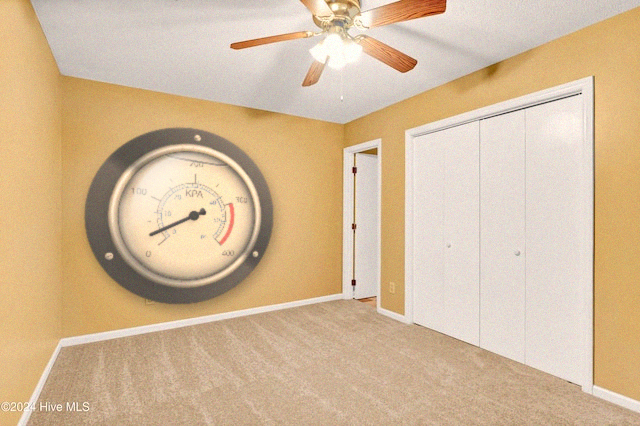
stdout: 25kPa
